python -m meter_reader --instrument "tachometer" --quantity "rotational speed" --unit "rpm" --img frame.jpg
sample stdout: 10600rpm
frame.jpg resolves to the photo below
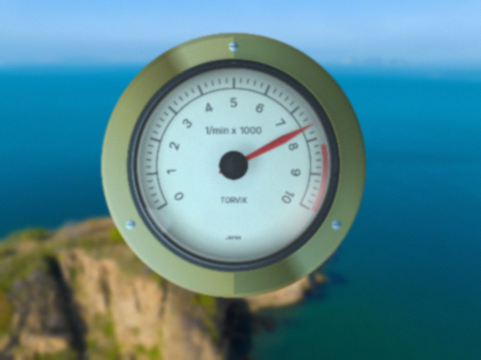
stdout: 7600rpm
